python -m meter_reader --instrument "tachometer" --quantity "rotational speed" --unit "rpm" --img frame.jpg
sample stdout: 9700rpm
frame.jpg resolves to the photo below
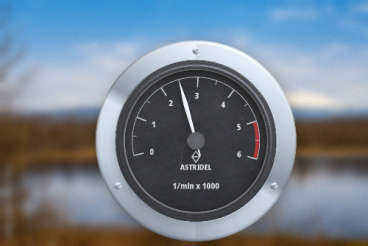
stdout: 2500rpm
